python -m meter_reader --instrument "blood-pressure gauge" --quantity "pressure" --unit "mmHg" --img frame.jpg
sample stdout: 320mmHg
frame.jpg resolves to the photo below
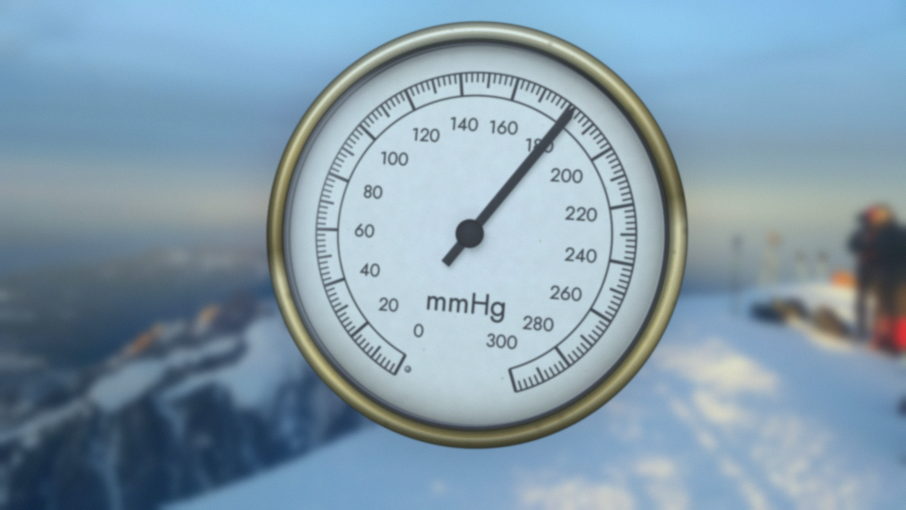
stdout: 182mmHg
